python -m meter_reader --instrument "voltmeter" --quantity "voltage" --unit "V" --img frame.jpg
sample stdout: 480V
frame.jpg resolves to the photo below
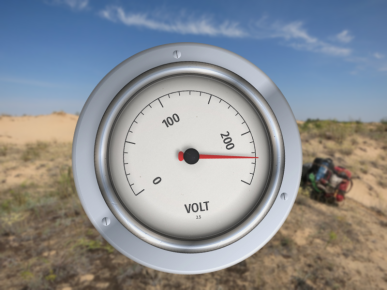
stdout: 225V
